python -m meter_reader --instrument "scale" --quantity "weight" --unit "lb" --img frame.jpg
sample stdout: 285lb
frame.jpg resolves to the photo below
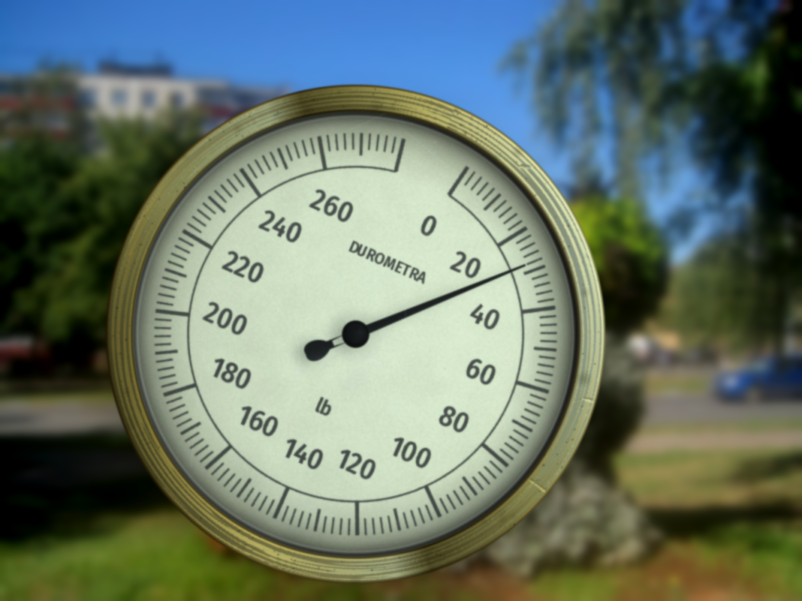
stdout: 28lb
